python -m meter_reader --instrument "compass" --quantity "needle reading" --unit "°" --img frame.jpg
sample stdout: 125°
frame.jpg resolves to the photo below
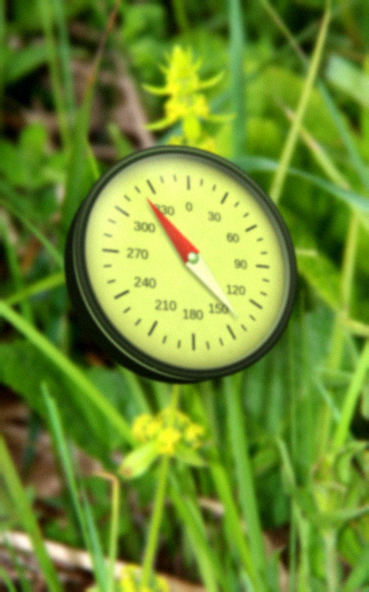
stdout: 320°
